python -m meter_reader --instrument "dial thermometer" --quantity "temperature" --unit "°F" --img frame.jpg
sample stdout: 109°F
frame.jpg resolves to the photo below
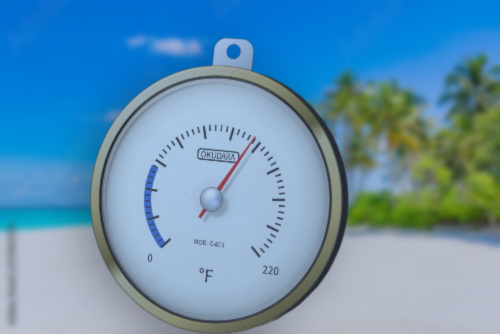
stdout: 136°F
